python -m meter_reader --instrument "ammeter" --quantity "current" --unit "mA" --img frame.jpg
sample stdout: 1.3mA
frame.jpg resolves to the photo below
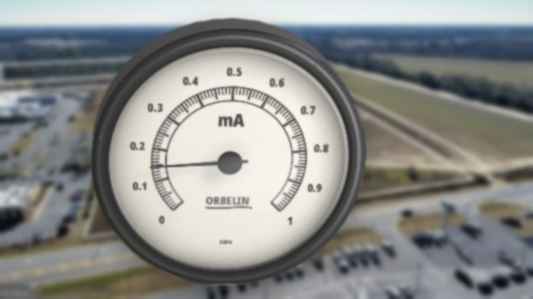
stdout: 0.15mA
